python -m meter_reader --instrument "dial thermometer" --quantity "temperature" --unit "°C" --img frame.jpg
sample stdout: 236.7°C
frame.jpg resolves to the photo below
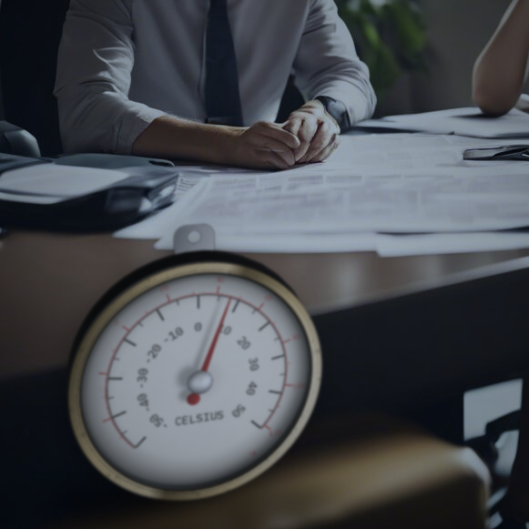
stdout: 7.5°C
